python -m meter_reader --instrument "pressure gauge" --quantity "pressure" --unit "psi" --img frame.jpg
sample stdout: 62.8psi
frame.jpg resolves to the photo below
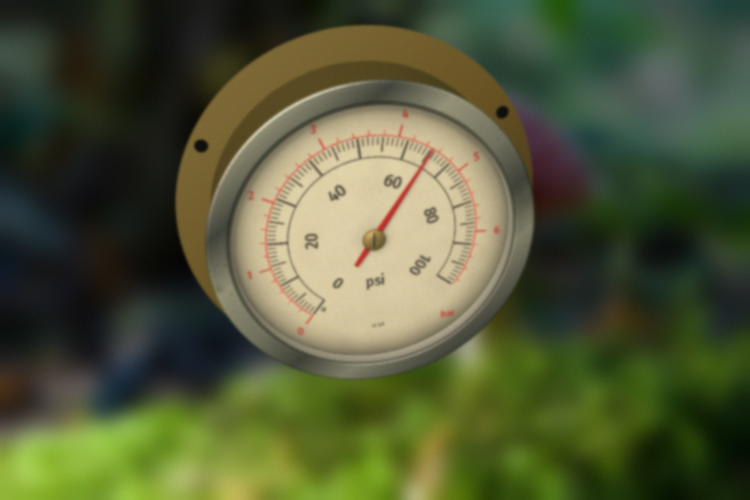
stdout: 65psi
